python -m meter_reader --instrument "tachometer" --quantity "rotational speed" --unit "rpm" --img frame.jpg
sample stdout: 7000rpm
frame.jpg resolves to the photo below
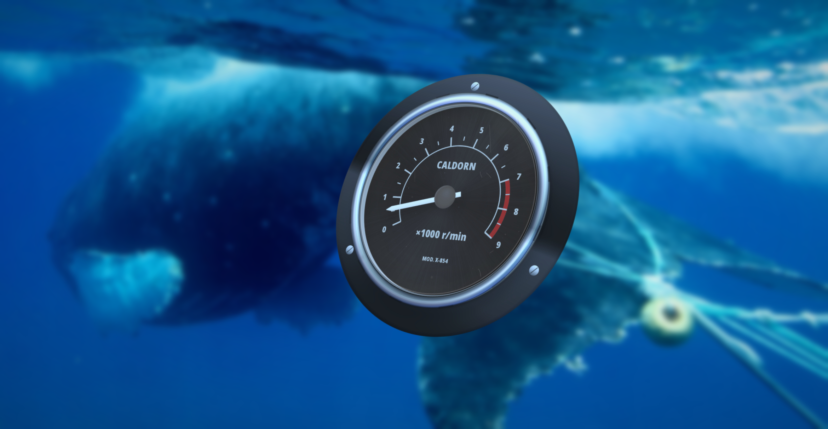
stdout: 500rpm
